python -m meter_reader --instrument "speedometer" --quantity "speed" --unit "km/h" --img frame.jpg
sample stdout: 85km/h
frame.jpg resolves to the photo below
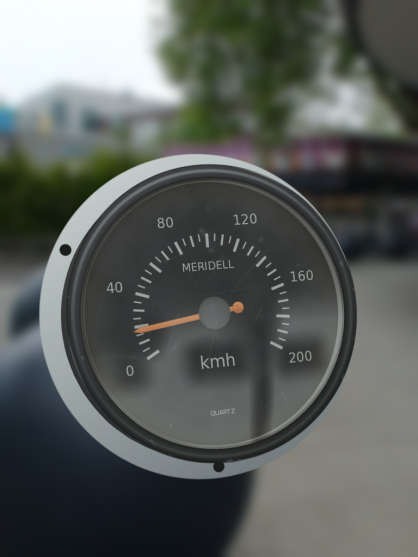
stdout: 17.5km/h
